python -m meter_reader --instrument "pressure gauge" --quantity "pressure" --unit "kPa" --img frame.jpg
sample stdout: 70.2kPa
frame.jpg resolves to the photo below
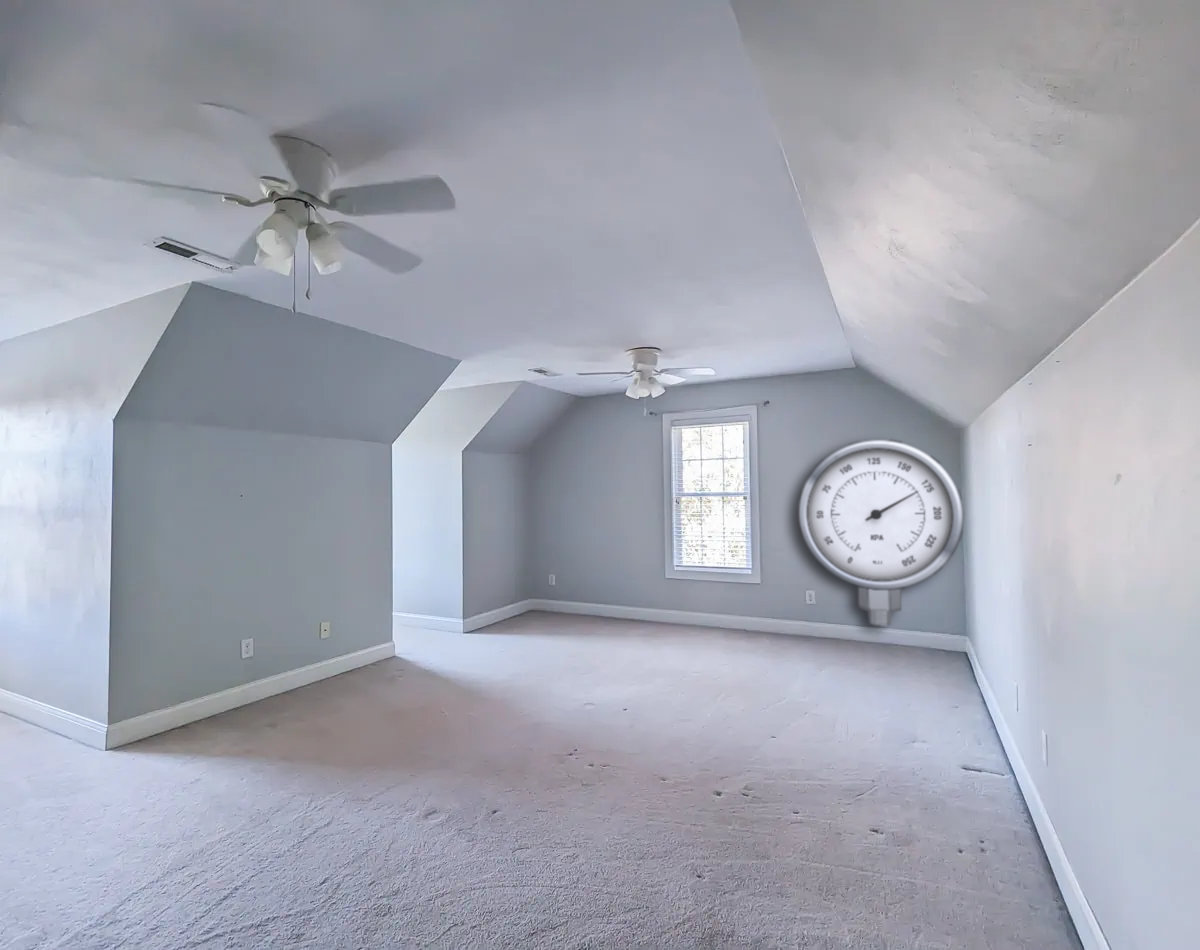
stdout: 175kPa
